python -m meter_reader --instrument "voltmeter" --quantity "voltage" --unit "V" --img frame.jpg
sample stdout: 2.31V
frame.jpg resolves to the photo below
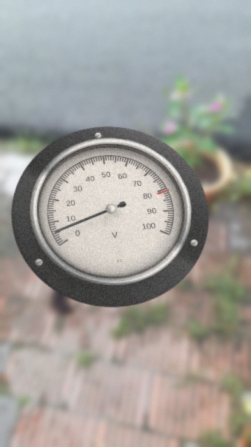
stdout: 5V
